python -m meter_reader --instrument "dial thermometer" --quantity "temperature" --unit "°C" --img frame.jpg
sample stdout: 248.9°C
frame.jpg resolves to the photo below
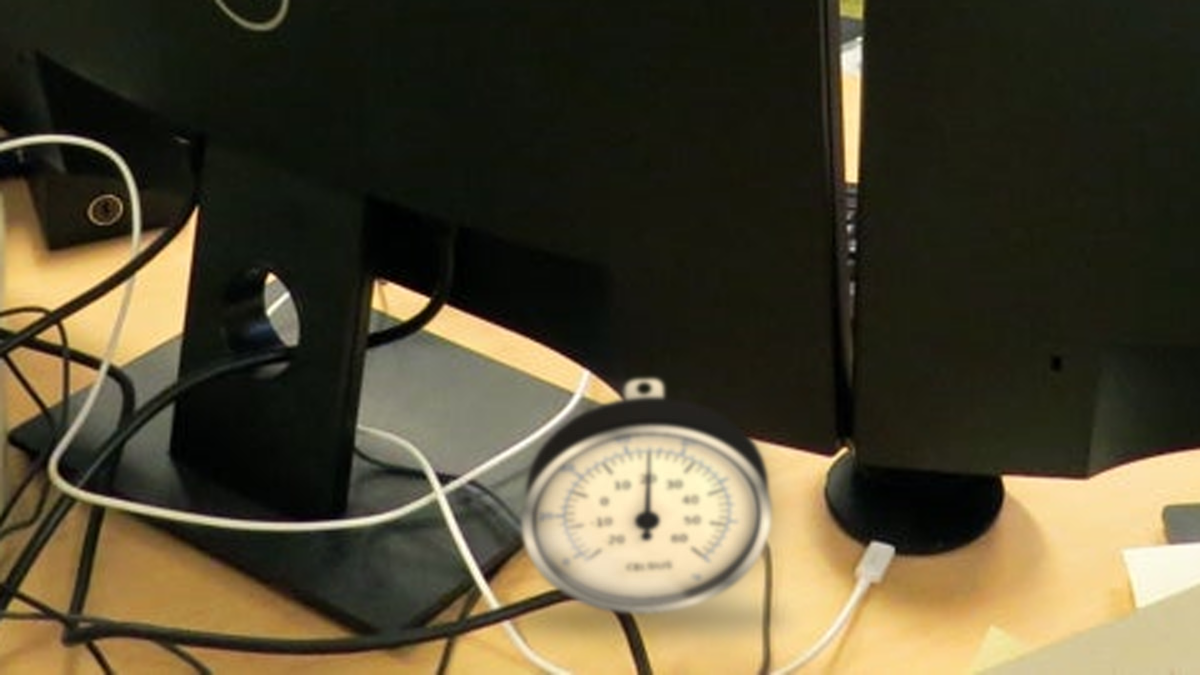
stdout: 20°C
